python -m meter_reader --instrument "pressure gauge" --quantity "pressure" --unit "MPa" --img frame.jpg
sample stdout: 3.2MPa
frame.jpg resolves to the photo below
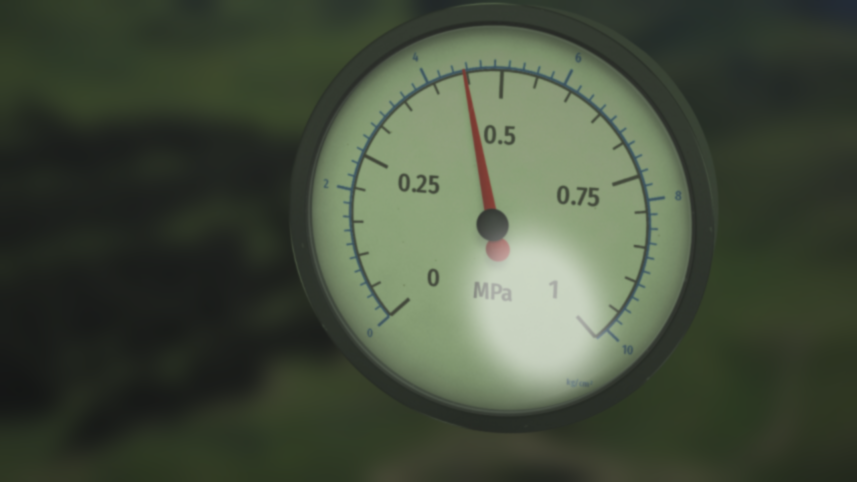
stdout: 0.45MPa
